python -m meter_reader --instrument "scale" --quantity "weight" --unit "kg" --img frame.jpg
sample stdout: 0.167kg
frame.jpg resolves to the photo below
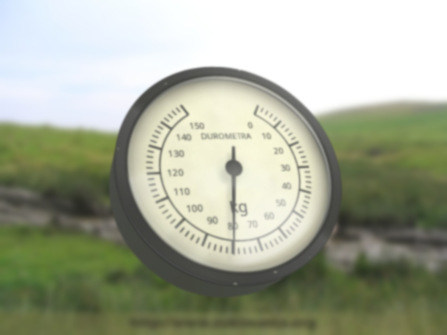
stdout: 80kg
